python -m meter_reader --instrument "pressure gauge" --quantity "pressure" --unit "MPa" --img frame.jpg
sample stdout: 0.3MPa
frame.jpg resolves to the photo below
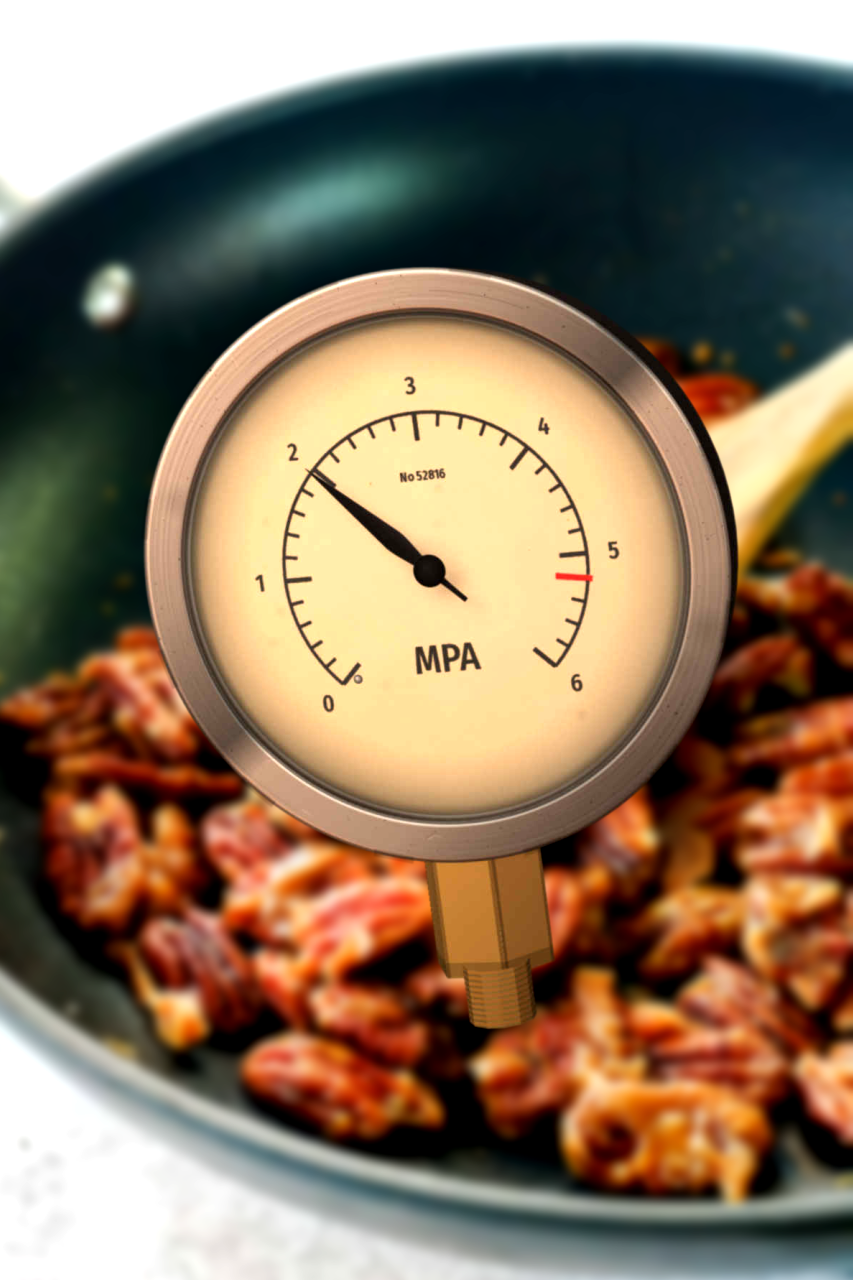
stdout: 2MPa
